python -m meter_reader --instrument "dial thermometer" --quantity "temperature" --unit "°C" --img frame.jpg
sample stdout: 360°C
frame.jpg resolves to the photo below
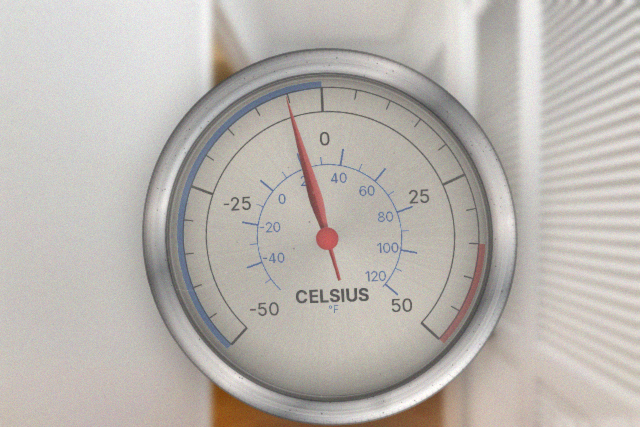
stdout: -5°C
